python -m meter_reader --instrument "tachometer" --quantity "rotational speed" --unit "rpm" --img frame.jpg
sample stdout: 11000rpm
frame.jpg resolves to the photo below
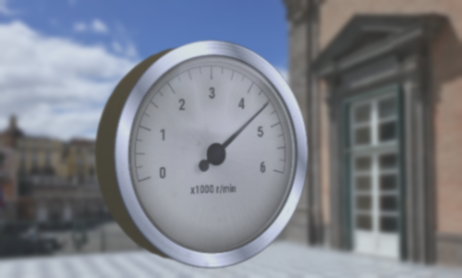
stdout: 4500rpm
